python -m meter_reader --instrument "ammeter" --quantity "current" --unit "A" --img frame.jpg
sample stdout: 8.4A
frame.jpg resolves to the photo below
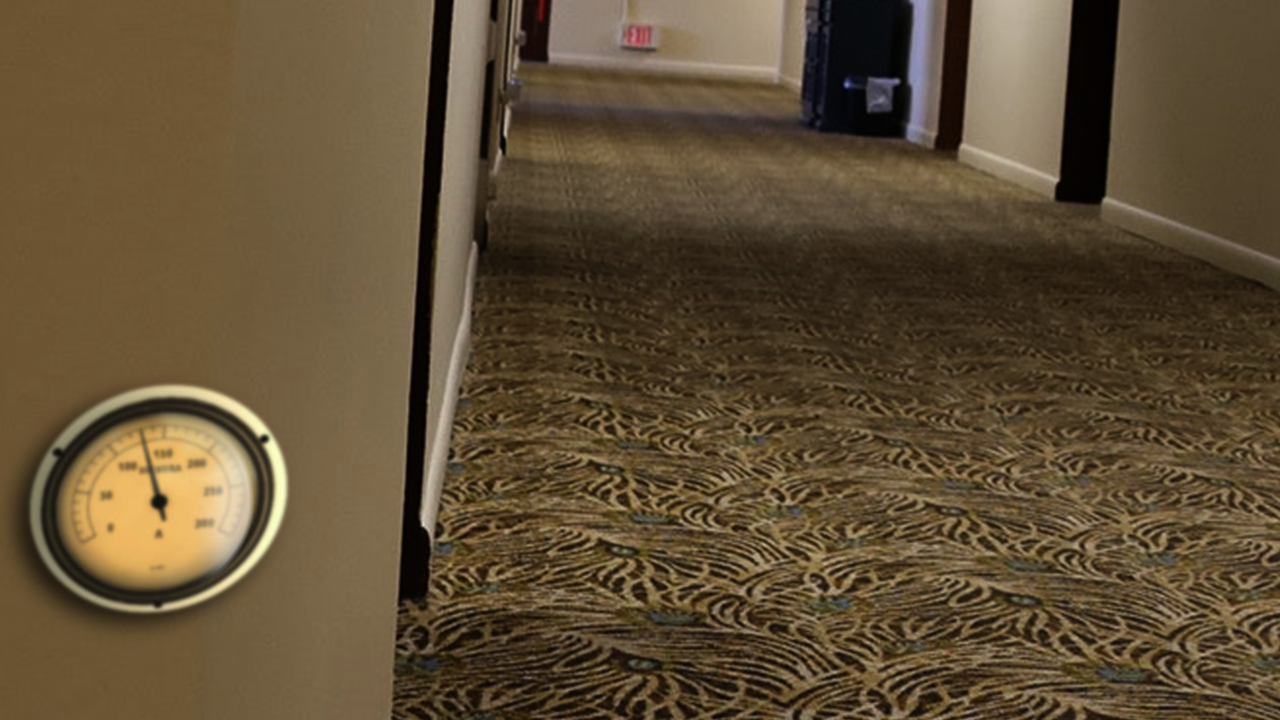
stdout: 130A
